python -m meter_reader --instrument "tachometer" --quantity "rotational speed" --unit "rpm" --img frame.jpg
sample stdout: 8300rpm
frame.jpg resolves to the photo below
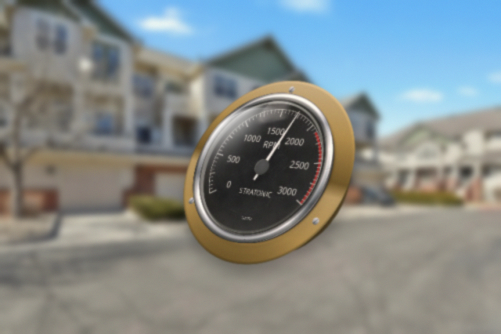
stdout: 1750rpm
